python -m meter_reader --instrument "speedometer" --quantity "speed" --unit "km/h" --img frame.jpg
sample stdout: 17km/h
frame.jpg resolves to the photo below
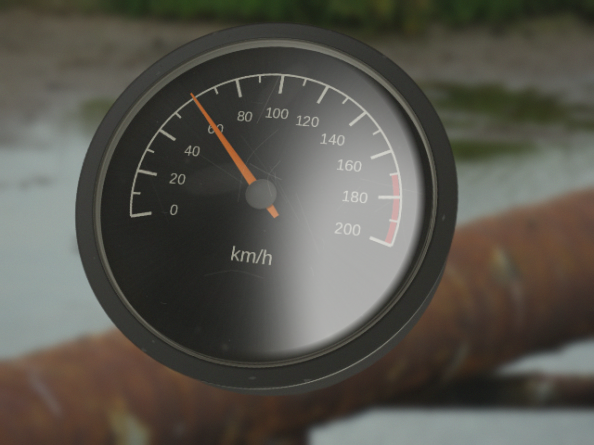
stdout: 60km/h
